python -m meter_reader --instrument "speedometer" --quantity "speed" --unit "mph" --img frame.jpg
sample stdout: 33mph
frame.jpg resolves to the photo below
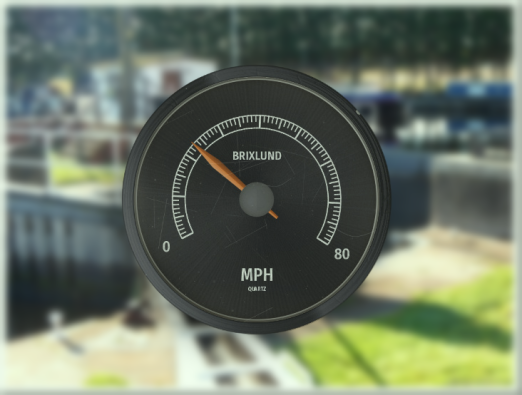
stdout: 23mph
